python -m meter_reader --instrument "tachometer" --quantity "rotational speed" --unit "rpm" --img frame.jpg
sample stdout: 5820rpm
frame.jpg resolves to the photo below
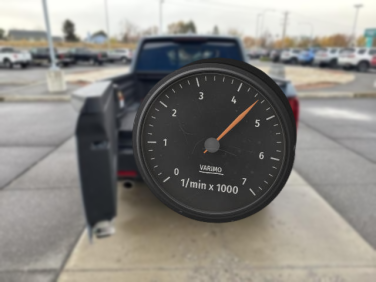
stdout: 4500rpm
